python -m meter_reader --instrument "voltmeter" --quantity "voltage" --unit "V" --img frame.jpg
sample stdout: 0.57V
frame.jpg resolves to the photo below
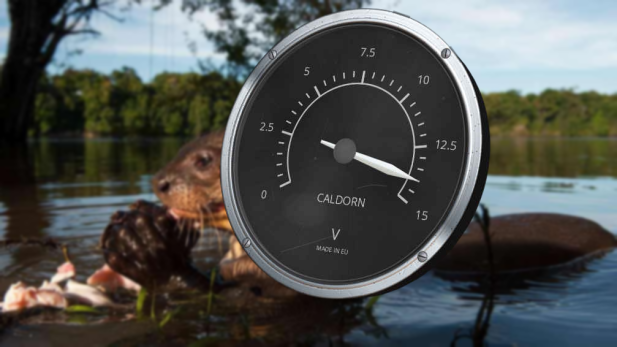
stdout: 14V
